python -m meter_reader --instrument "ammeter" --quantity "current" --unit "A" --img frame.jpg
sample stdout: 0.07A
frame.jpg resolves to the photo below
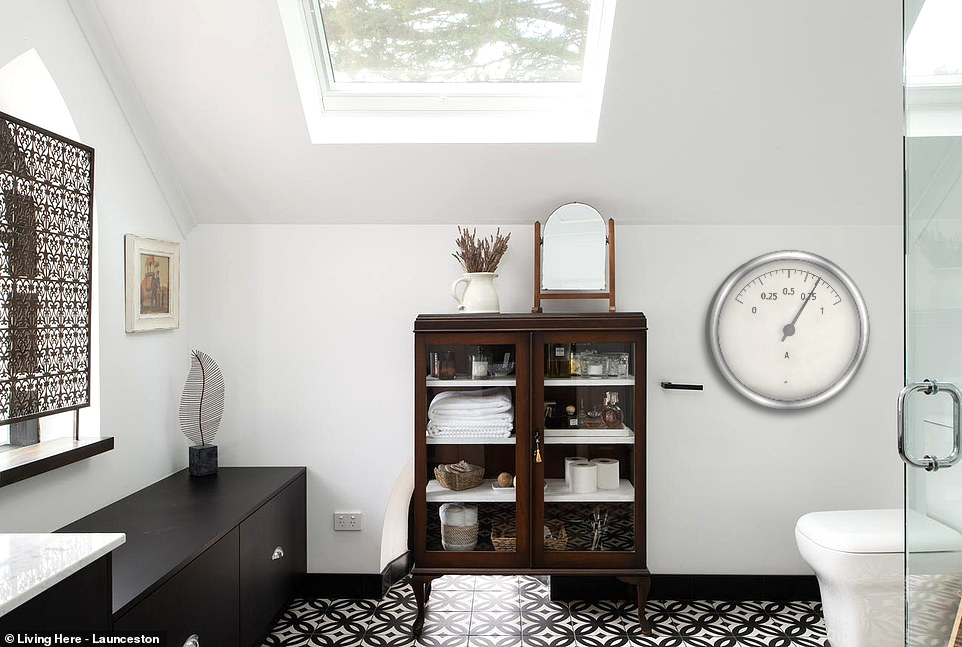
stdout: 0.75A
